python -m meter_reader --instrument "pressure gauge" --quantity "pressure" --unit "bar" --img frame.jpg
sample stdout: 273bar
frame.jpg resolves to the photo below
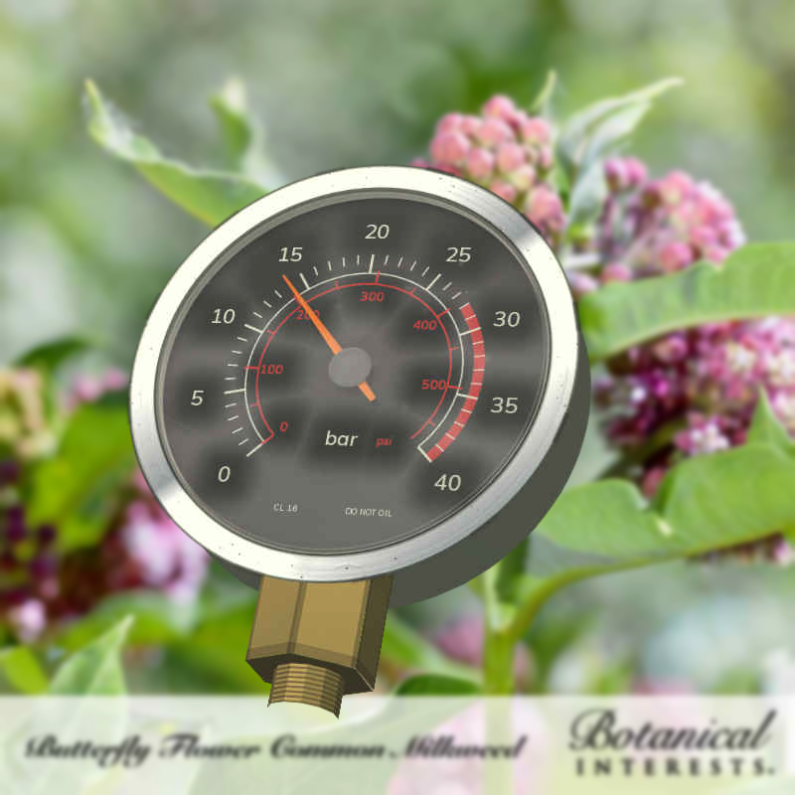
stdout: 14bar
